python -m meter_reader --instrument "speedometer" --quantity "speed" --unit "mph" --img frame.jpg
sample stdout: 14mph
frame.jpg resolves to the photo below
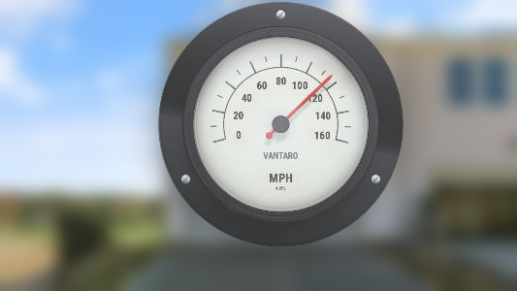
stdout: 115mph
